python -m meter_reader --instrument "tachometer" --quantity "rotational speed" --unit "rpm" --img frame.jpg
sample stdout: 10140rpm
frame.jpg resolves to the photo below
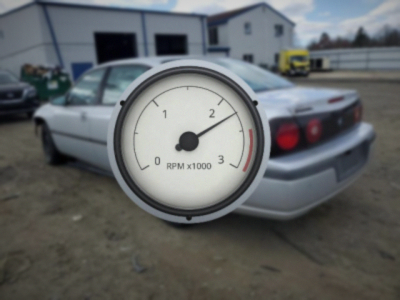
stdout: 2250rpm
